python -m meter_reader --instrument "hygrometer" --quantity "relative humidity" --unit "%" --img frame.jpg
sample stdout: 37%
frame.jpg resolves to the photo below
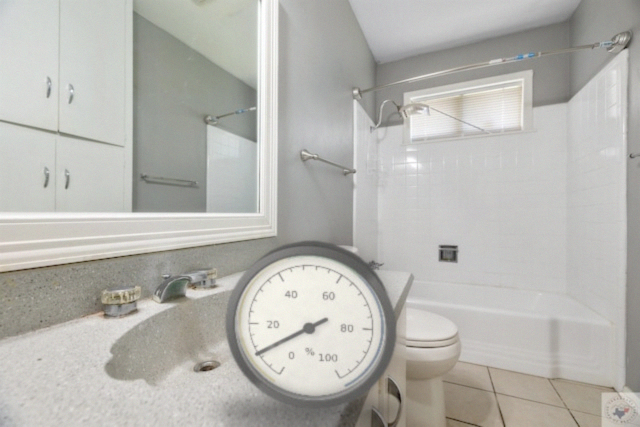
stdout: 10%
